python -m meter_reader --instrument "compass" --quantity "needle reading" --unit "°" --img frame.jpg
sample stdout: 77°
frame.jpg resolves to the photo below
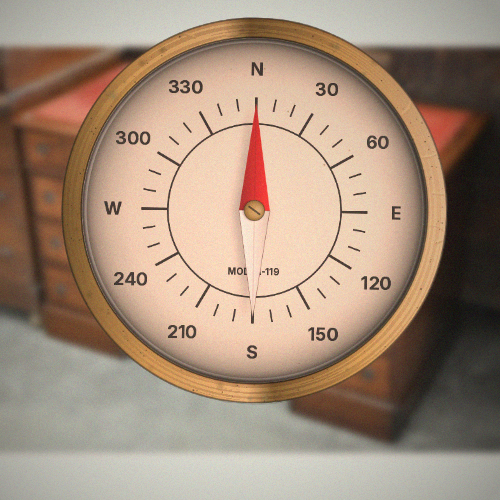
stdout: 0°
